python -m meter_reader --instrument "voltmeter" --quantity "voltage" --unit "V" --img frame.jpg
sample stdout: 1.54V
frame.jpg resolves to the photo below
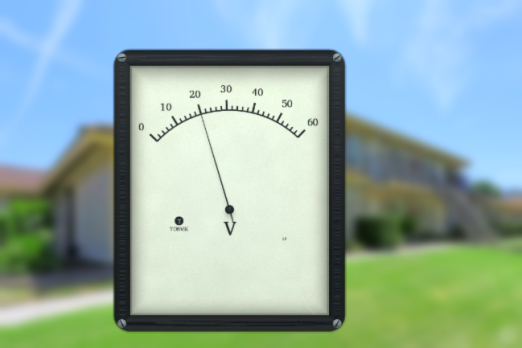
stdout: 20V
